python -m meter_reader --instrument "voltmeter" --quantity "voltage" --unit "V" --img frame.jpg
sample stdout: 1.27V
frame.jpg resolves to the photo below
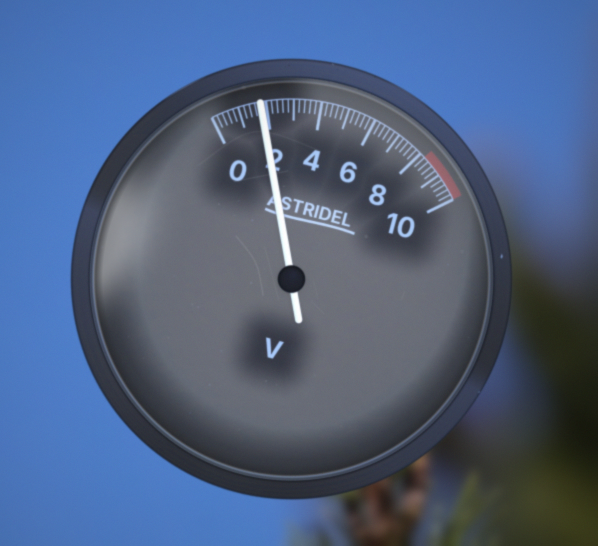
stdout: 1.8V
